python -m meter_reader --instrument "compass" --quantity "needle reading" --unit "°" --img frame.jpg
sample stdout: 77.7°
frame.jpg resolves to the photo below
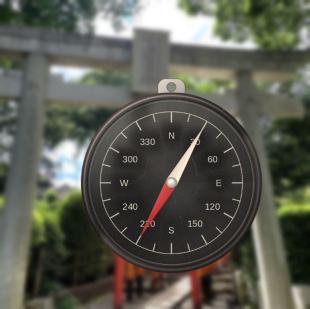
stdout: 210°
